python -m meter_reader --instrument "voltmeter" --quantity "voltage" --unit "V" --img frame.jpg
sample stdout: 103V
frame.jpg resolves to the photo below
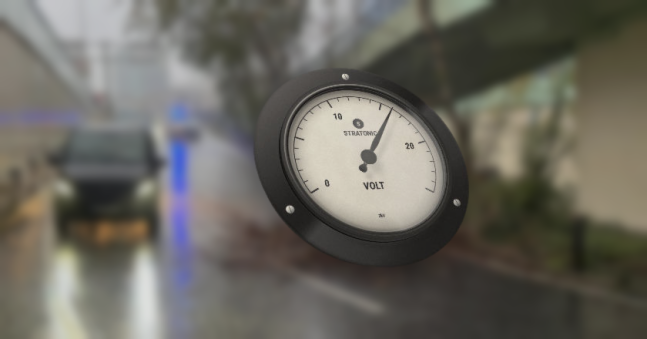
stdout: 16V
